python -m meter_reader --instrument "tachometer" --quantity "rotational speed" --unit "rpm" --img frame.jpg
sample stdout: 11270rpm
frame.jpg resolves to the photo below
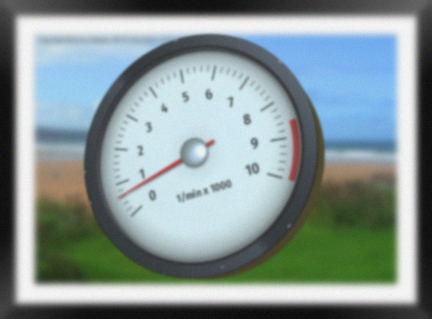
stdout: 600rpm
